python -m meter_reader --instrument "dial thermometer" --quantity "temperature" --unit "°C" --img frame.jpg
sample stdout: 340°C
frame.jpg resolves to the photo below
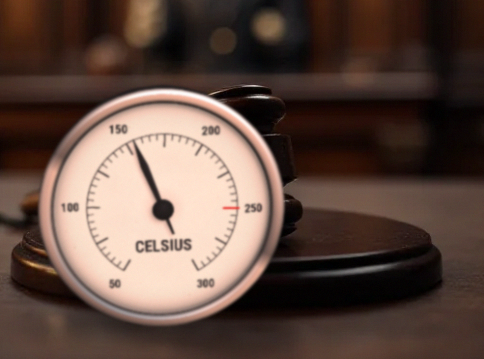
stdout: 155°C
